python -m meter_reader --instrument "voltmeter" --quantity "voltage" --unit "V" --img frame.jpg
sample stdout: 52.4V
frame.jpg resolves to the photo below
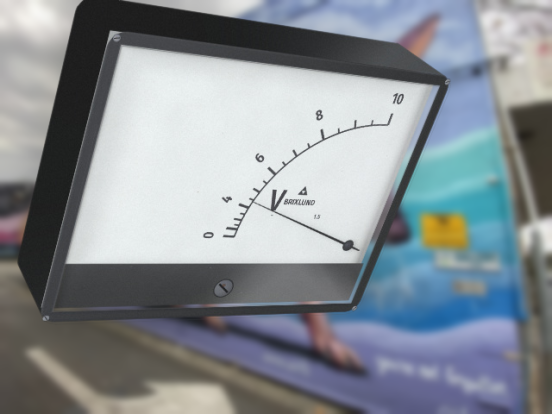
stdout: 4.5V
